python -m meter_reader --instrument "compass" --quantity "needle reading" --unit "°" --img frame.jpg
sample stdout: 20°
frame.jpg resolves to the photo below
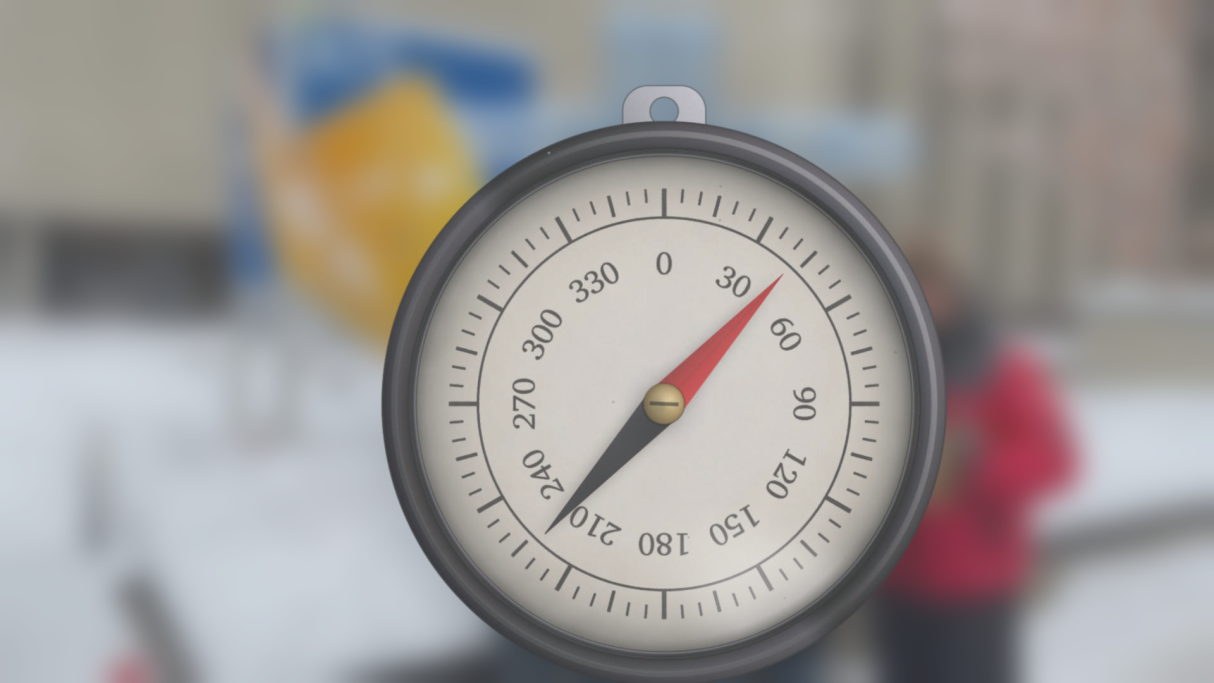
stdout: 42.5°
